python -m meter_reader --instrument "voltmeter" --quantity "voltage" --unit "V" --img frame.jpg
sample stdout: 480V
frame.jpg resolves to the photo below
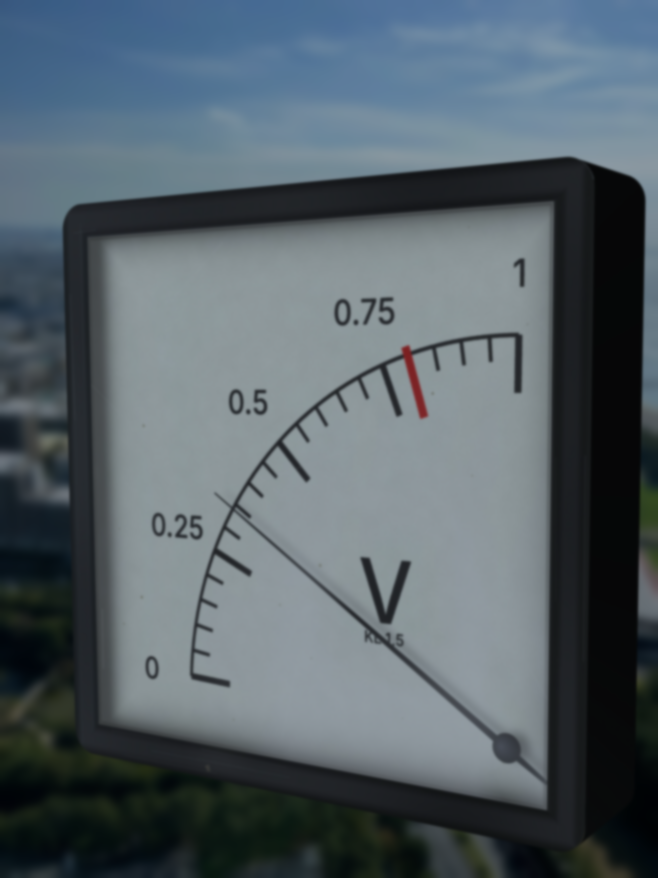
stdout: 0.35V
